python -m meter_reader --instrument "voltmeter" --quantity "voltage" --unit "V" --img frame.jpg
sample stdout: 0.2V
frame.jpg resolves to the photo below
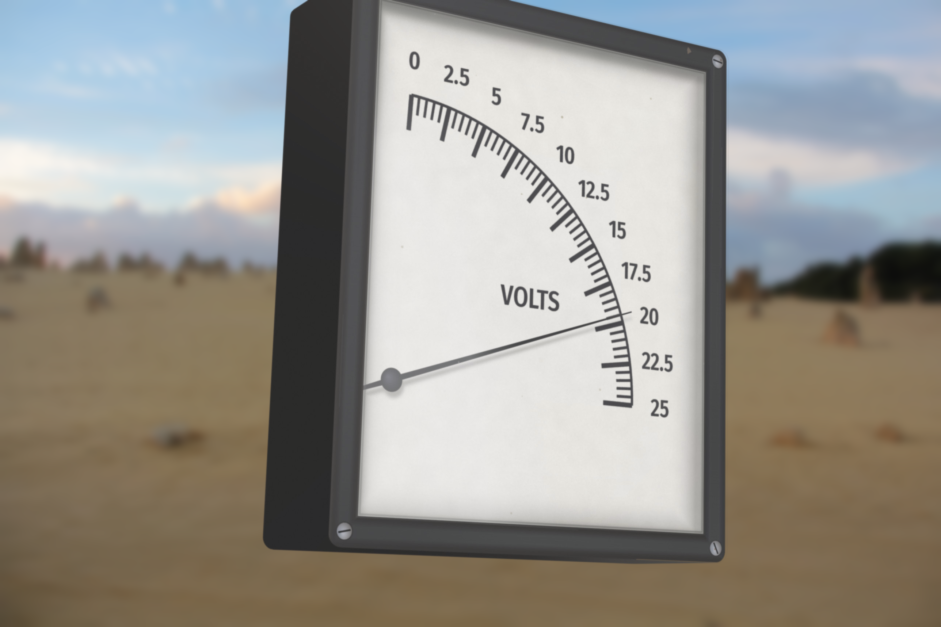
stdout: 19.5V
